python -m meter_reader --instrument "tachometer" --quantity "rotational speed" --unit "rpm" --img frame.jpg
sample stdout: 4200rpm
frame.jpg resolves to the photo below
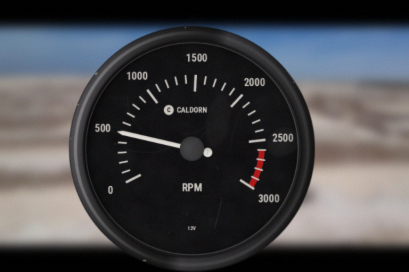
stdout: 500rpm
